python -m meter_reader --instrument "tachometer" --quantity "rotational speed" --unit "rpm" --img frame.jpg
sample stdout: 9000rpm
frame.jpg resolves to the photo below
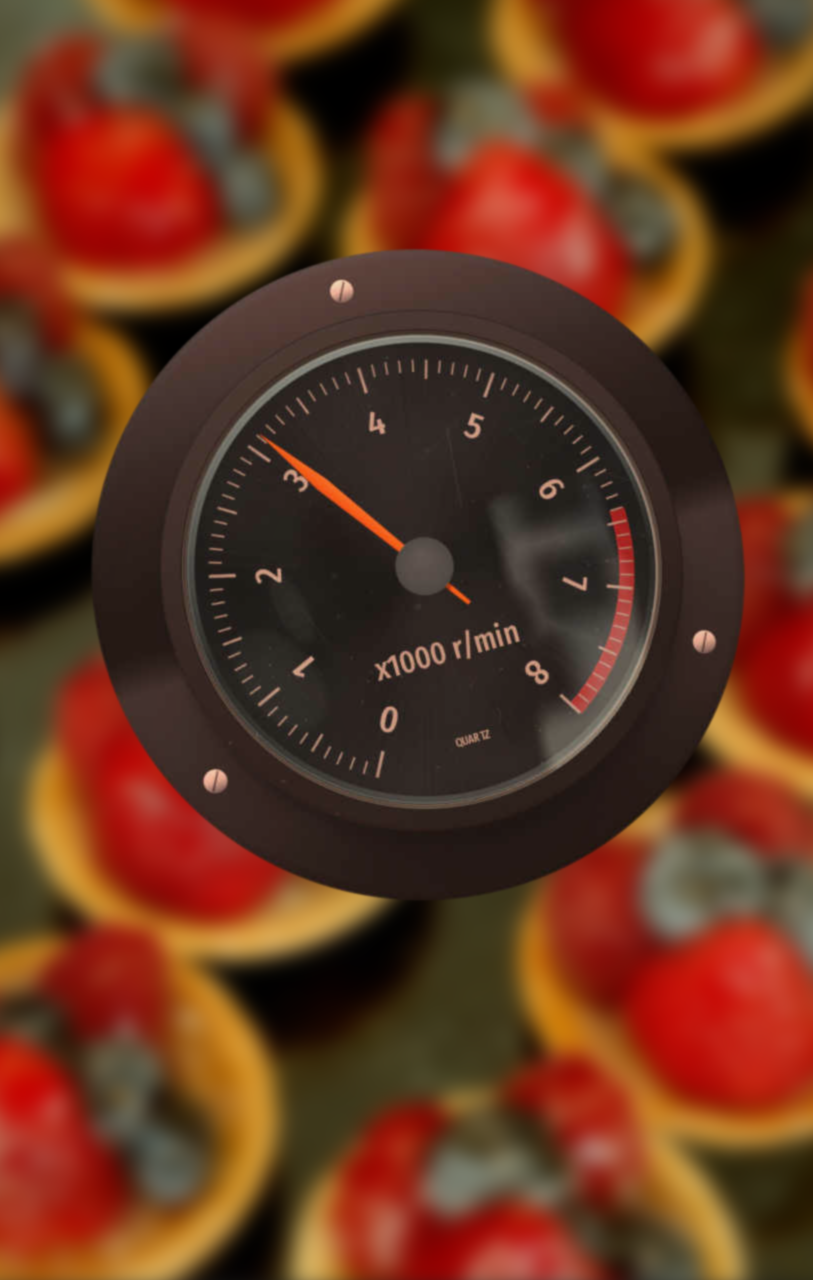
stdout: 3100rpm
